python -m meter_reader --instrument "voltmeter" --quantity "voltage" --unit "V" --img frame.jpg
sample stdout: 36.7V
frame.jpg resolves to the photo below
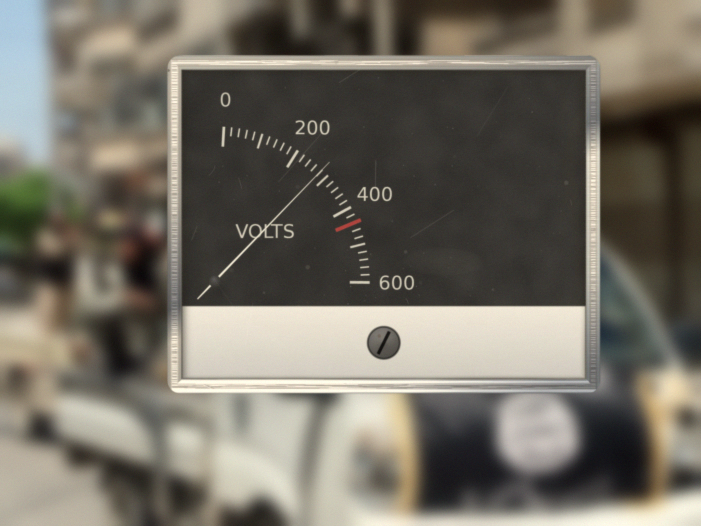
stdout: 280V
